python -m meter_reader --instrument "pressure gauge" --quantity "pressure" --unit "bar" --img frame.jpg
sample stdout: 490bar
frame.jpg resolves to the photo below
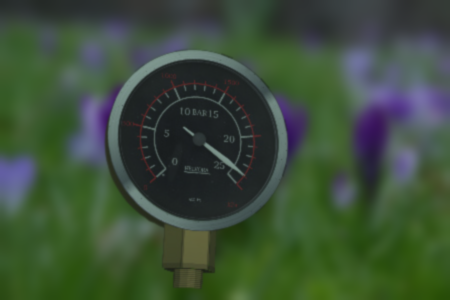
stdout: 24bar
